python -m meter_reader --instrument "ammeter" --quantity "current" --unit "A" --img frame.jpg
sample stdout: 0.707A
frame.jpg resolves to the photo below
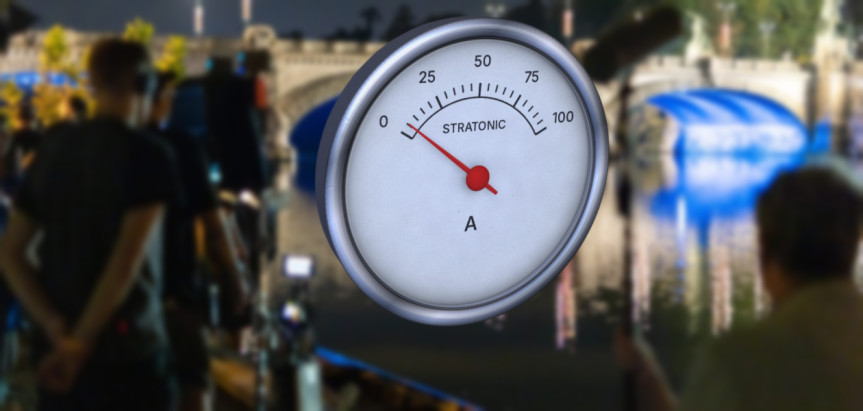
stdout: 5A
